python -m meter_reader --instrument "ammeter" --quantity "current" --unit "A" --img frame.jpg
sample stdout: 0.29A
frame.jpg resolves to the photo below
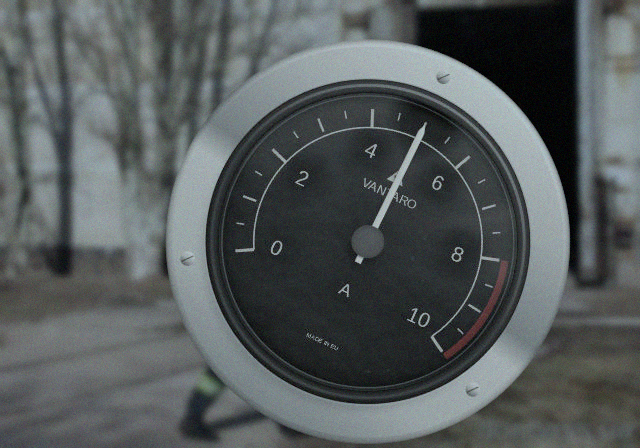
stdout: 5A
